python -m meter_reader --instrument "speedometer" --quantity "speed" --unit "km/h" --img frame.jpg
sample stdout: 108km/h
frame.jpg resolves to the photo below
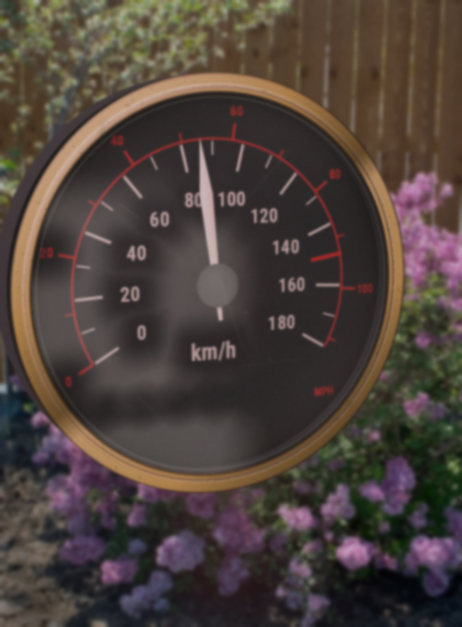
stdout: 85km/h
